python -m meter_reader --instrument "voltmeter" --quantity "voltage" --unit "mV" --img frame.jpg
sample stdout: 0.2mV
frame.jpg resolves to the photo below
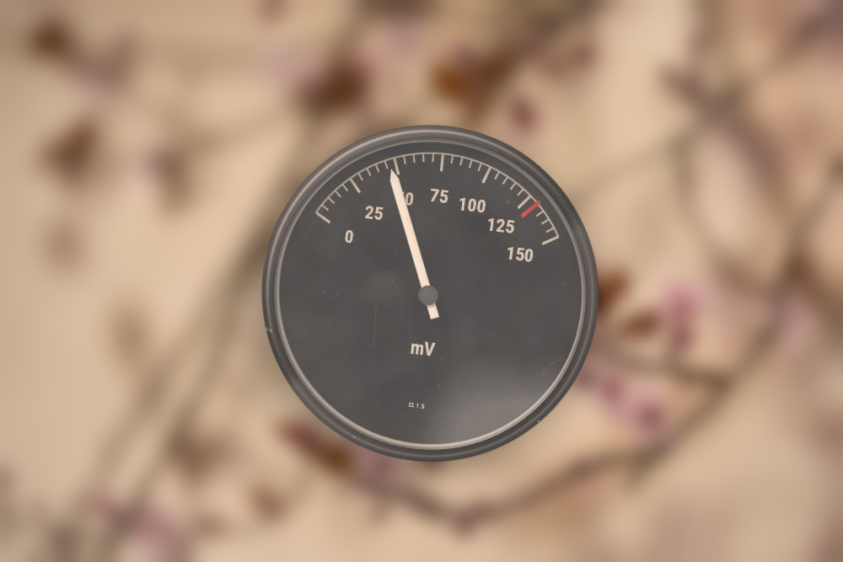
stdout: 47.5mV
